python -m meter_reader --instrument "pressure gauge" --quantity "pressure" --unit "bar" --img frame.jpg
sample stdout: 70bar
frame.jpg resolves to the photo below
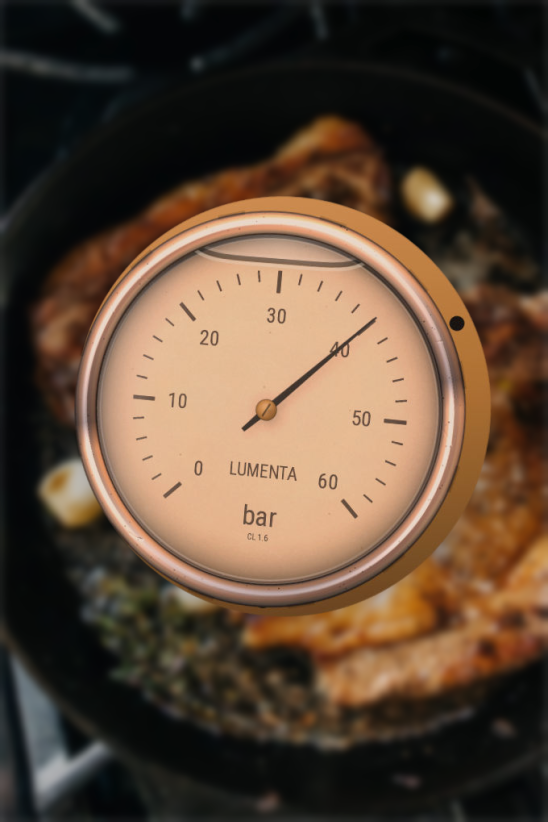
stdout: 40bar
